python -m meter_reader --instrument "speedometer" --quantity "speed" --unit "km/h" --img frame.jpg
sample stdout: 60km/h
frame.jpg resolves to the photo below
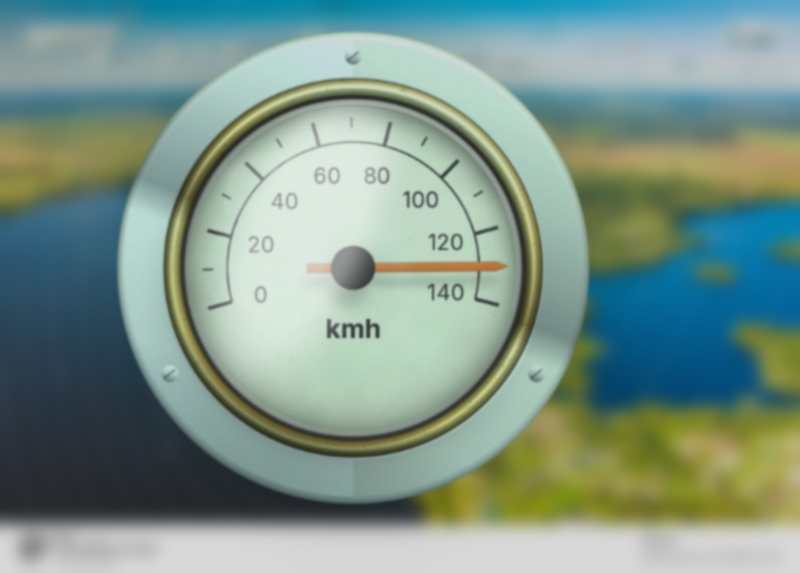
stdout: 130km/h
